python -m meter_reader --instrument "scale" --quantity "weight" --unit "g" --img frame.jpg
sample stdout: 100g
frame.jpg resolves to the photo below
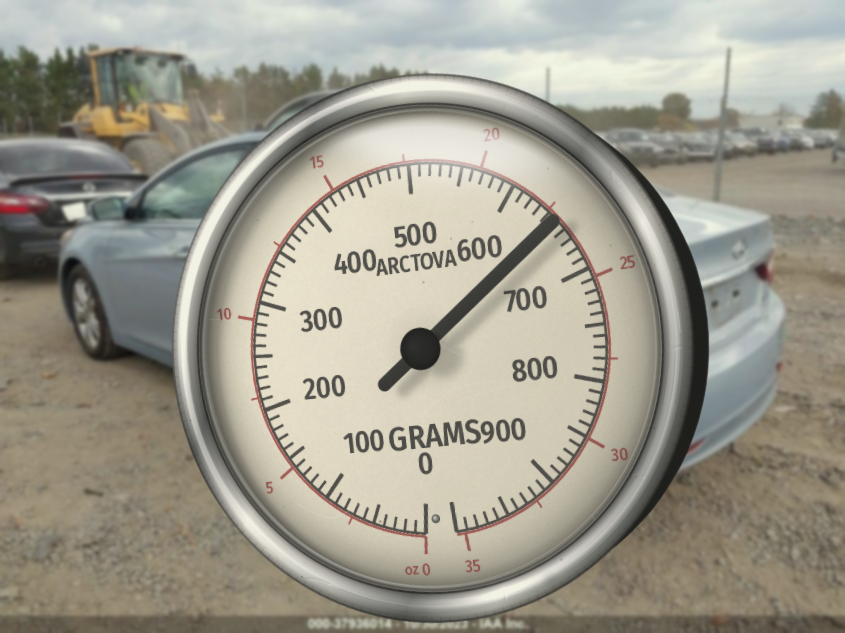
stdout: 650g
